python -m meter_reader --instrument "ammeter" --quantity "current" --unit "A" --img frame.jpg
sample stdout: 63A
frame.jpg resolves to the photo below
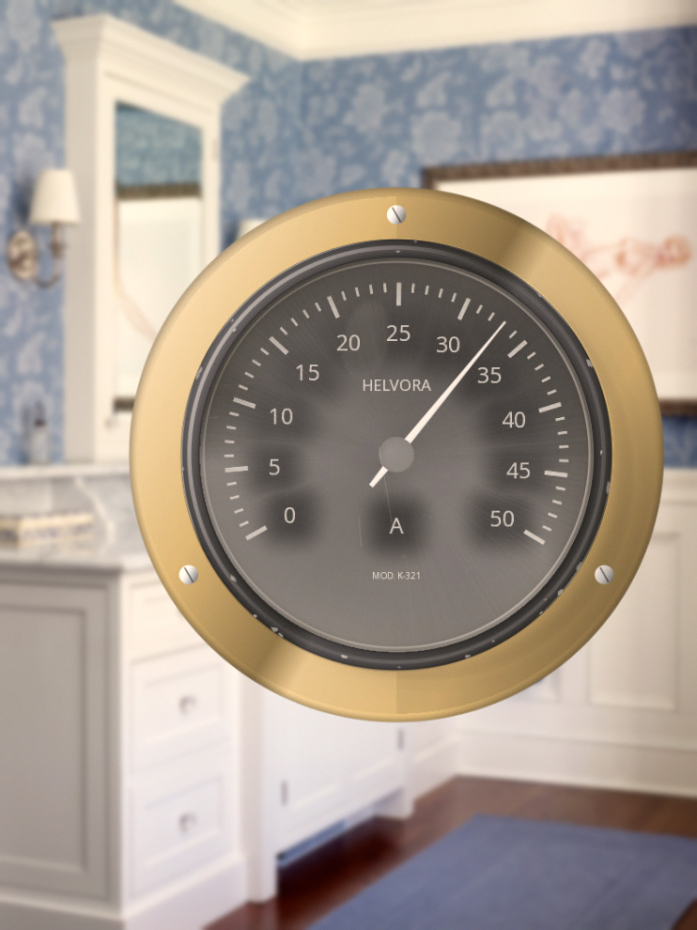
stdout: 33A
